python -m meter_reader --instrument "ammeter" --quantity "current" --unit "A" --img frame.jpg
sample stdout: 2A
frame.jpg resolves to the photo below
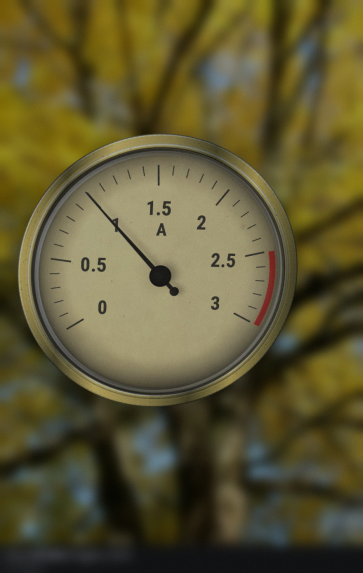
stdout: 1A
